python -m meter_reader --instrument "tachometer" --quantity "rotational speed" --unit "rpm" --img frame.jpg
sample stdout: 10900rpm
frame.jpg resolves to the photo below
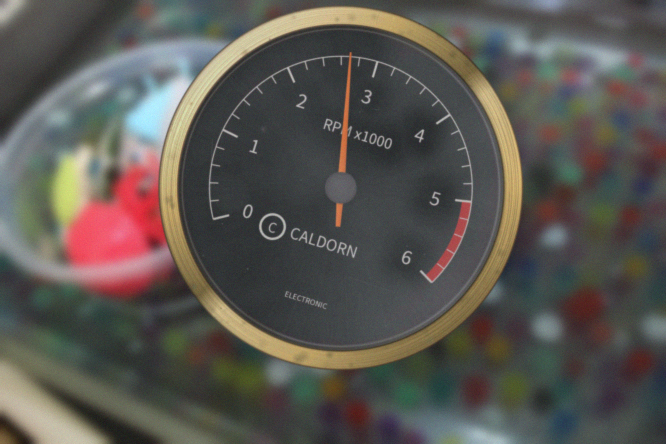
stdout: 2700rpm
